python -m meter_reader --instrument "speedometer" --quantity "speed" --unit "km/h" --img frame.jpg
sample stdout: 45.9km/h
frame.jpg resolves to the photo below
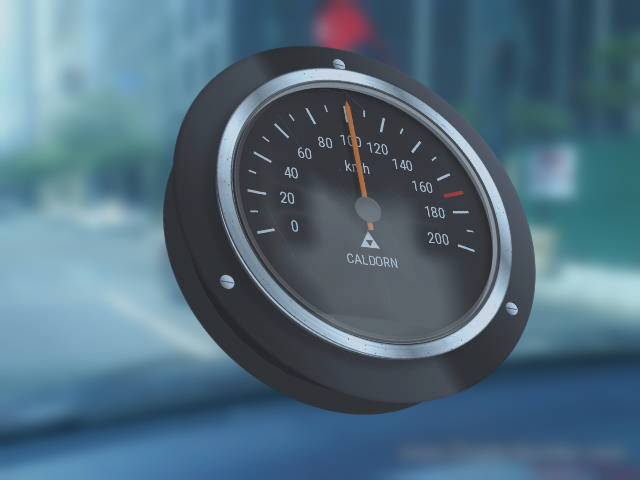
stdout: 100km/h
